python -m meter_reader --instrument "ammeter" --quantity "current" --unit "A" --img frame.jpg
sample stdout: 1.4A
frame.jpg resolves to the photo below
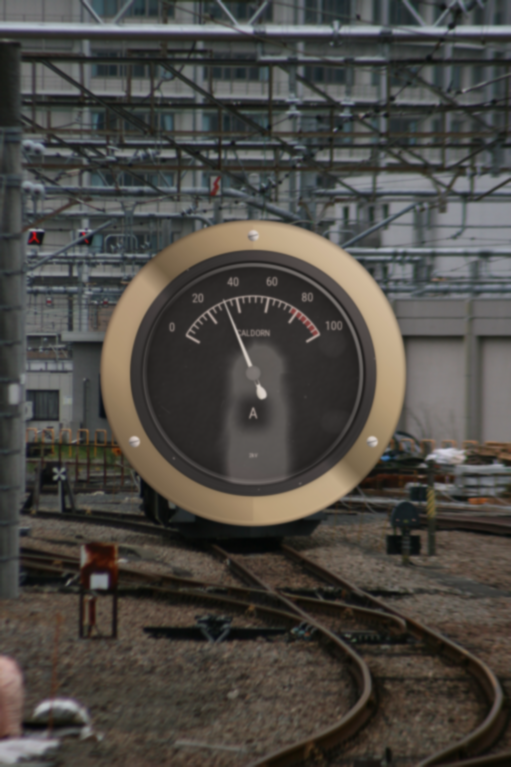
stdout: 32A
